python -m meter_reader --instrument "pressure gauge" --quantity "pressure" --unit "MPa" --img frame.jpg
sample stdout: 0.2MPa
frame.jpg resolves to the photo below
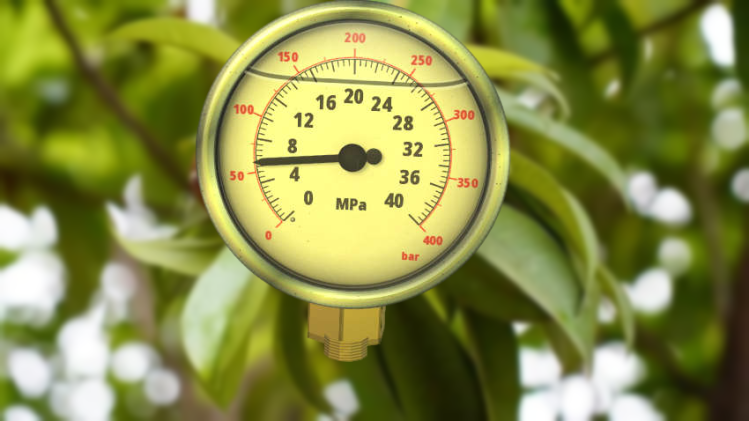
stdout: 6MPa
